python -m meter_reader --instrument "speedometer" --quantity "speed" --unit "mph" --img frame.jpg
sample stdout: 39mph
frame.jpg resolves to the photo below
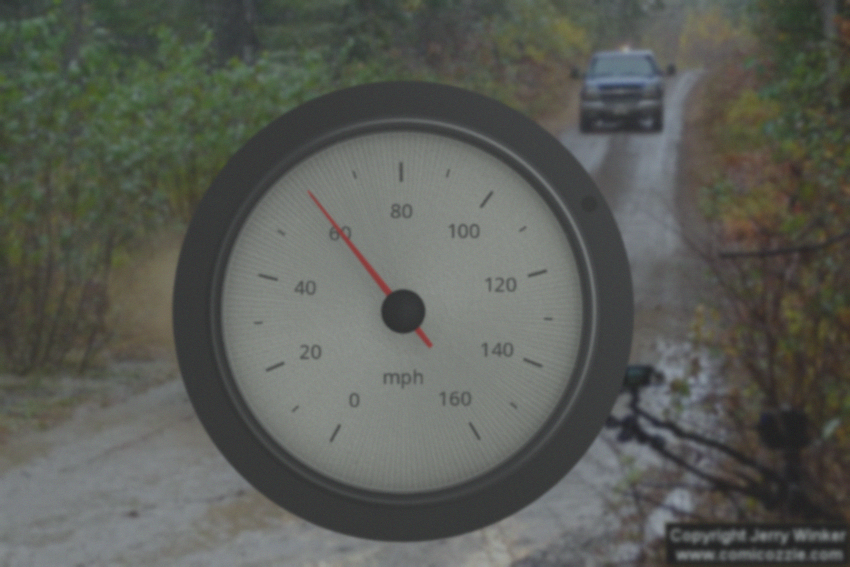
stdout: 60mph
